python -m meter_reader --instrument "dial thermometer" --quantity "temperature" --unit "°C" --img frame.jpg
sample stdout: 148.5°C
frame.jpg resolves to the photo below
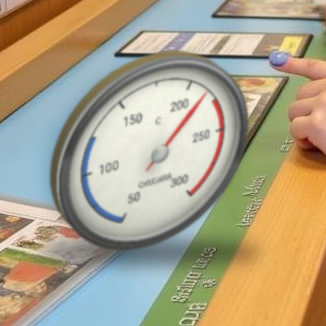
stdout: 212.5°C
